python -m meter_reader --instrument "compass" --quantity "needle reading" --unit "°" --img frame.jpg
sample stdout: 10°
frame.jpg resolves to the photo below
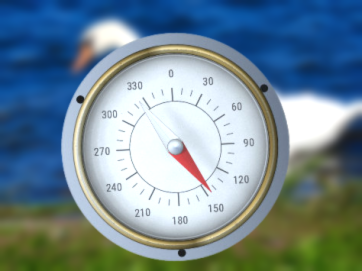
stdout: 145°
